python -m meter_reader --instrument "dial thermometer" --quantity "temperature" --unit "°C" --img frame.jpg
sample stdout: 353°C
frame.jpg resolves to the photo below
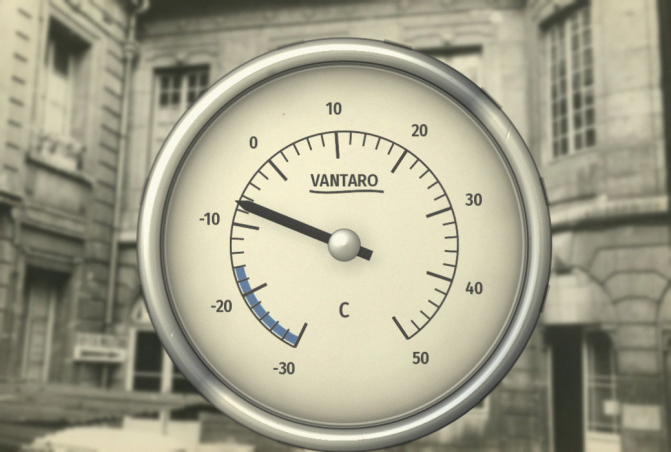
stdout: -7°C
